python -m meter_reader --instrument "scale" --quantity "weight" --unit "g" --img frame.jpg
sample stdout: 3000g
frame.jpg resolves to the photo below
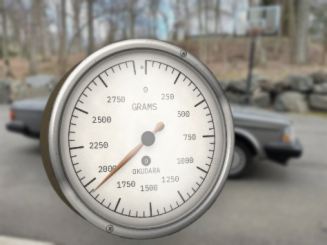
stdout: 1950g
